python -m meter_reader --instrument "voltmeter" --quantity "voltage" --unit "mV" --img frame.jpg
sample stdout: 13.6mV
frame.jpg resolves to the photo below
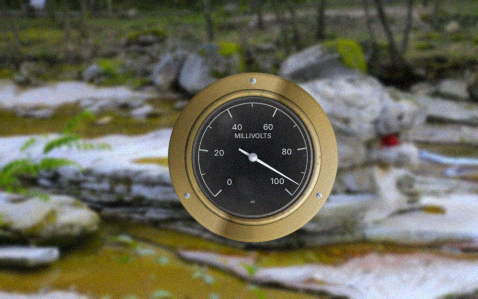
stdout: 95mV
